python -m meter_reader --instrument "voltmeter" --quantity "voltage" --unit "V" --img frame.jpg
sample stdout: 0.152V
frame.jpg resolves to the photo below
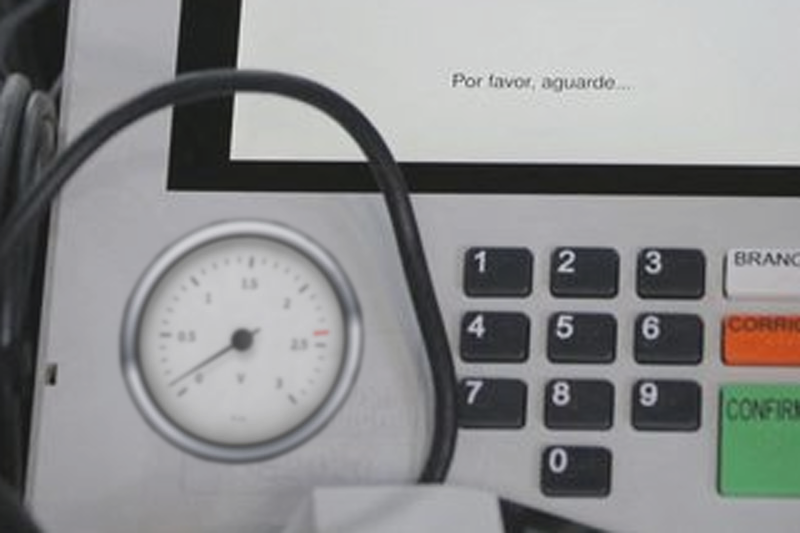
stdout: 0.1V
